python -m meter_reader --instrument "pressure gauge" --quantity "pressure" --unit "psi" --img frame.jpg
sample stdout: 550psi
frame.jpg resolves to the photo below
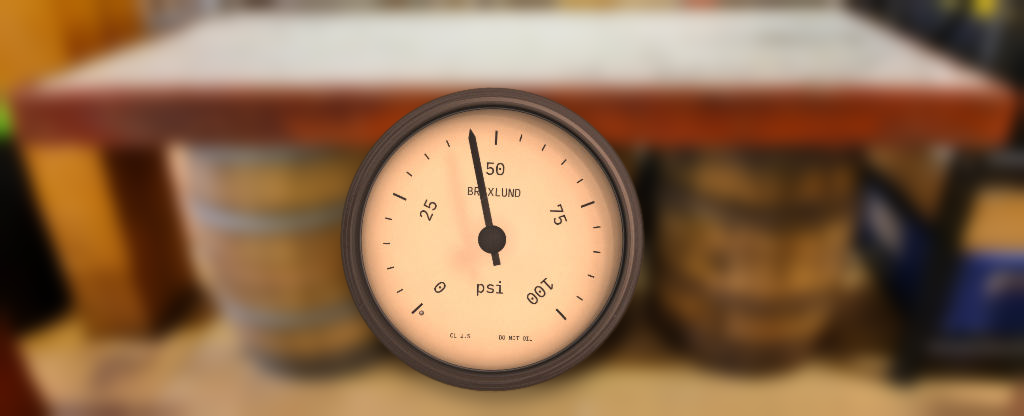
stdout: 45psi
